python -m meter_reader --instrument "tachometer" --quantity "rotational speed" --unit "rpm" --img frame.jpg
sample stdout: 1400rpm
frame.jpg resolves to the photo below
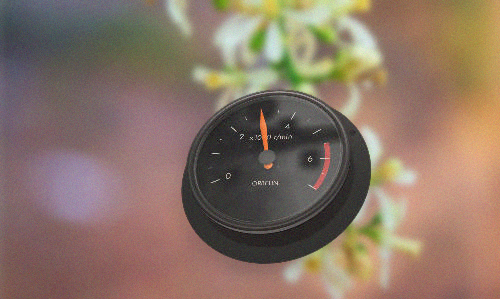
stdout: 3000rpm
